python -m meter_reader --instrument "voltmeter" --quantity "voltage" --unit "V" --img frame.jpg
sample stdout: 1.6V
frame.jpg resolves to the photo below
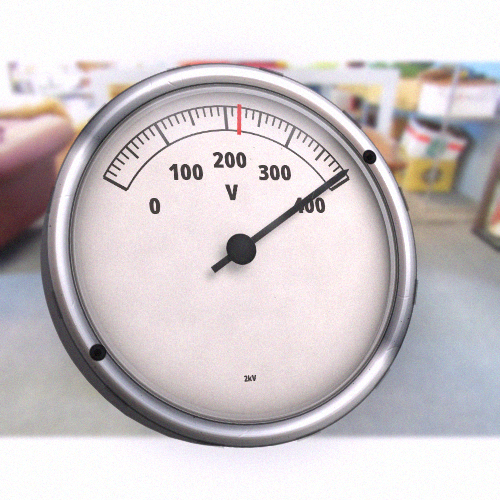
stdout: 390V
